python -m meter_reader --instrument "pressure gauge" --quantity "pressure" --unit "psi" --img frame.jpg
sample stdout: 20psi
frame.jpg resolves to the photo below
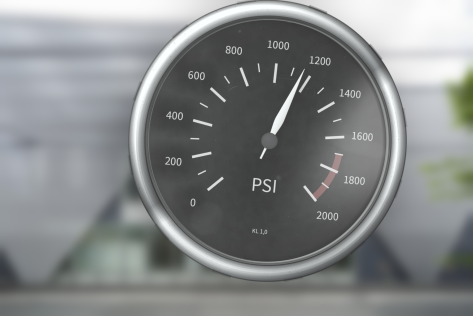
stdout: 1150psi
